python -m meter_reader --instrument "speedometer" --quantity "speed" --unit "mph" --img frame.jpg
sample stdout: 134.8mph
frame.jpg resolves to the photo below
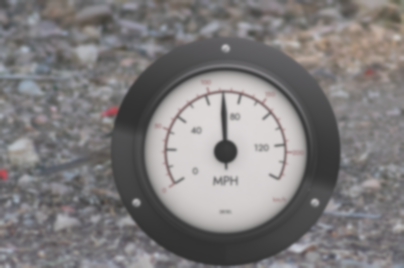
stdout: 70mph
